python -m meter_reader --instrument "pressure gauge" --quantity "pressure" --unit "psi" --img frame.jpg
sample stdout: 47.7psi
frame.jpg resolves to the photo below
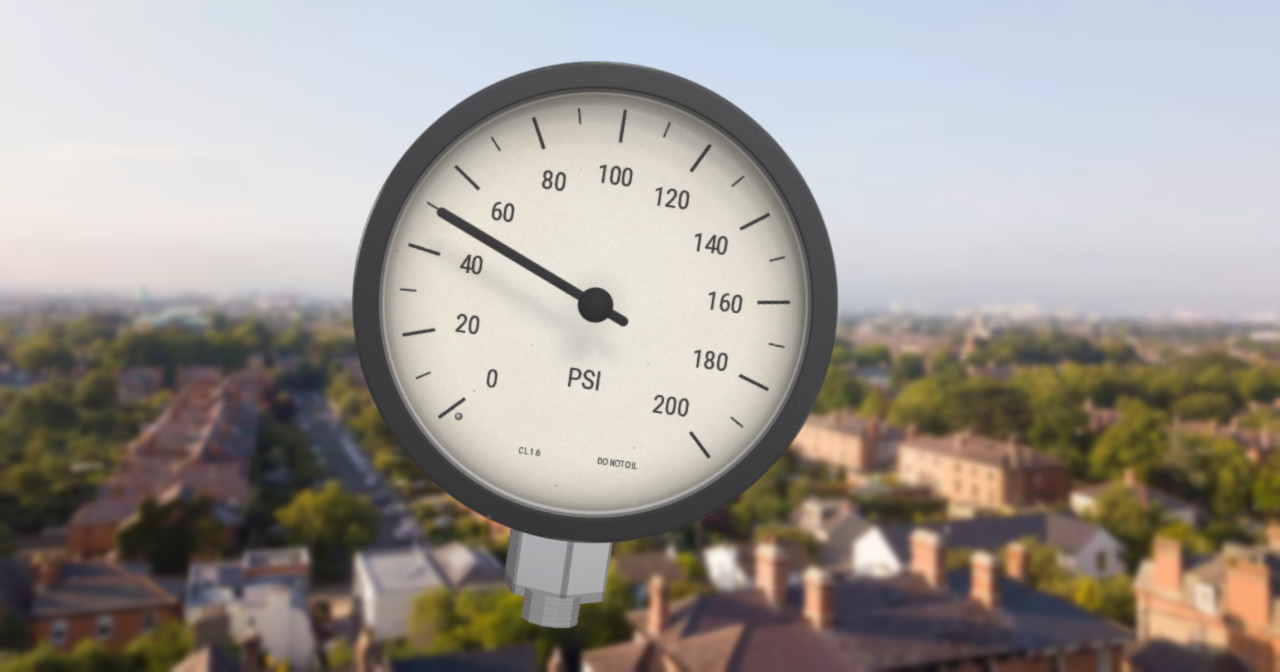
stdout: 50psi
